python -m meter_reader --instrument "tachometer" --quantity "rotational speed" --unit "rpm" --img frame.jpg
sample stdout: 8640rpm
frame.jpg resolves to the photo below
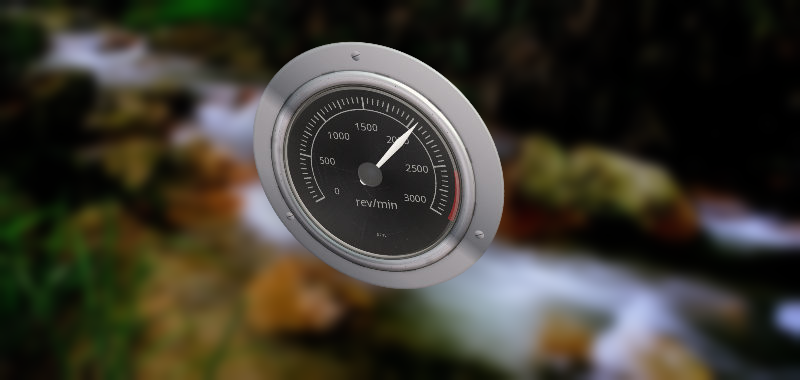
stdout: 2050rpm
